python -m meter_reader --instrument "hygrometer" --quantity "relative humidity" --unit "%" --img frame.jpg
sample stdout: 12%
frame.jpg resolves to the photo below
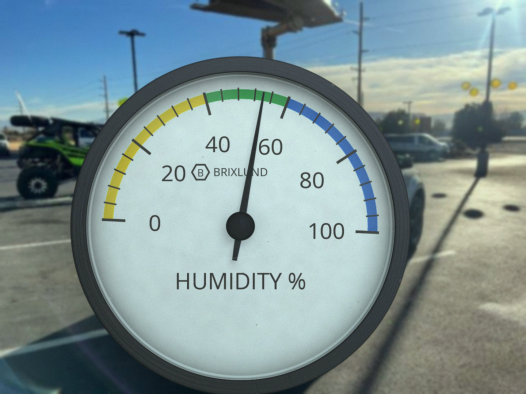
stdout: 54%
